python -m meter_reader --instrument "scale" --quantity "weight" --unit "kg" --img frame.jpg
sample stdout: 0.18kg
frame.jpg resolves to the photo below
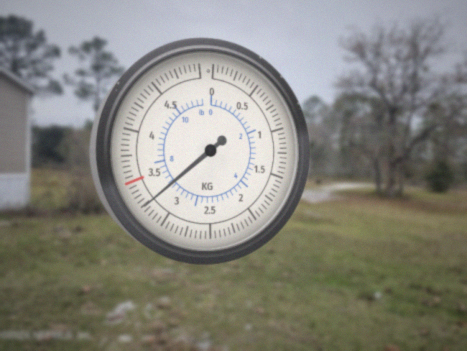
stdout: 3.25kg
